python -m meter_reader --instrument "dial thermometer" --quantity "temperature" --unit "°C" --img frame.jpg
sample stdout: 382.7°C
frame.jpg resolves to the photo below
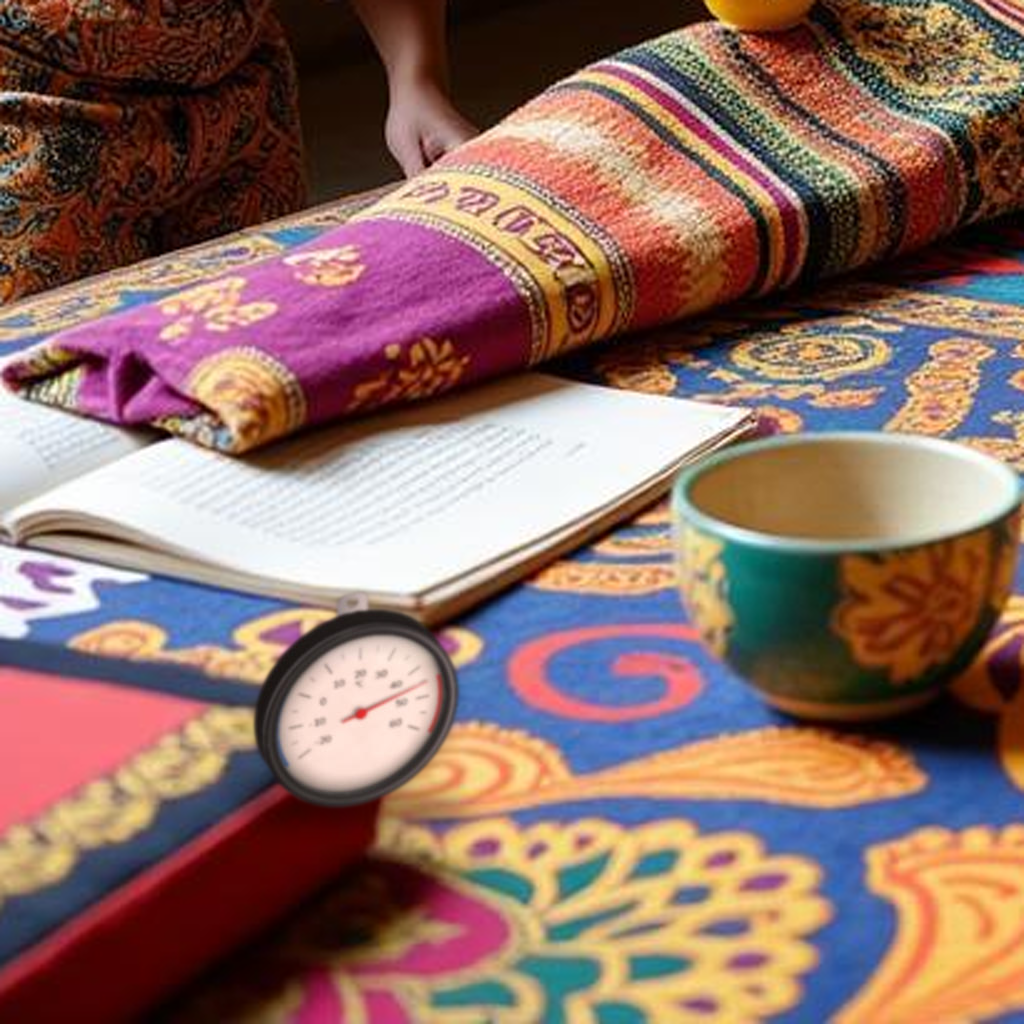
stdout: 45°C
